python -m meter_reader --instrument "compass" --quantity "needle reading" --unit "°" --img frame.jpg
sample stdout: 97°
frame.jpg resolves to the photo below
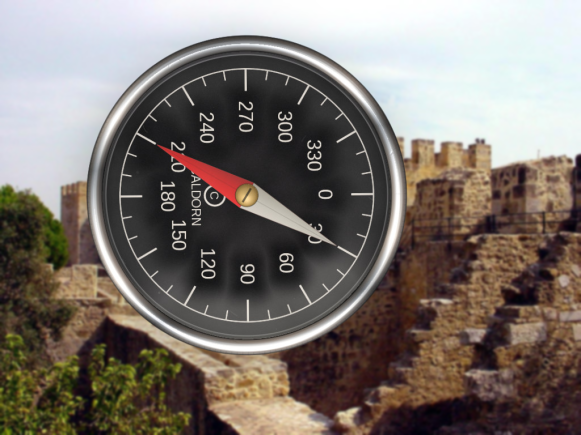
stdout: 210°
